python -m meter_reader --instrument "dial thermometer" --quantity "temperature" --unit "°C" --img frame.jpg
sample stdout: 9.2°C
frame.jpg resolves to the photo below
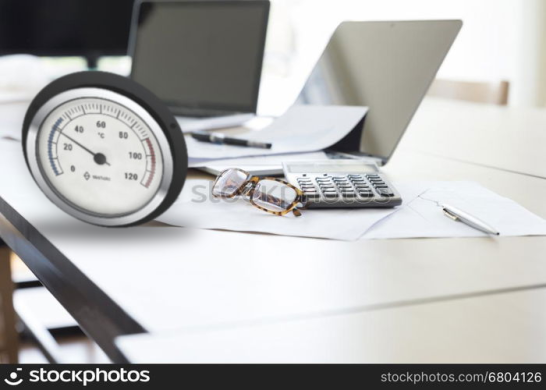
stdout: 30°C
